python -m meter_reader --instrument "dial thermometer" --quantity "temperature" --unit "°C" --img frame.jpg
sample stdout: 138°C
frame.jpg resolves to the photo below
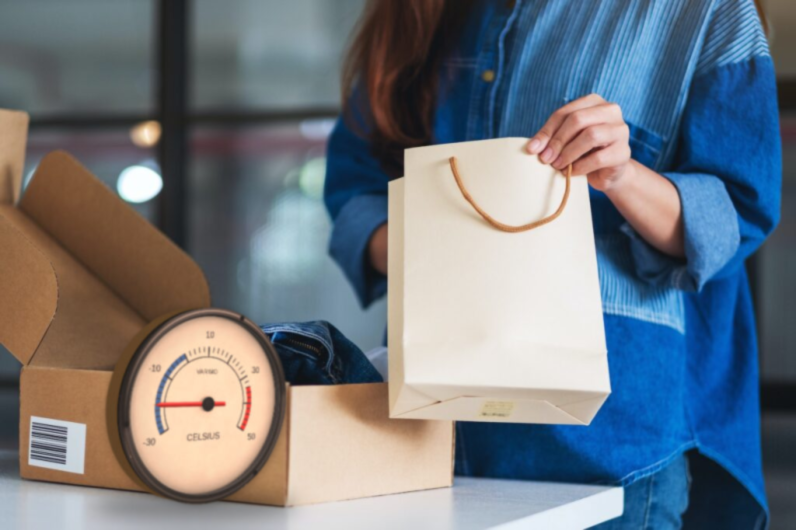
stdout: -20°C
